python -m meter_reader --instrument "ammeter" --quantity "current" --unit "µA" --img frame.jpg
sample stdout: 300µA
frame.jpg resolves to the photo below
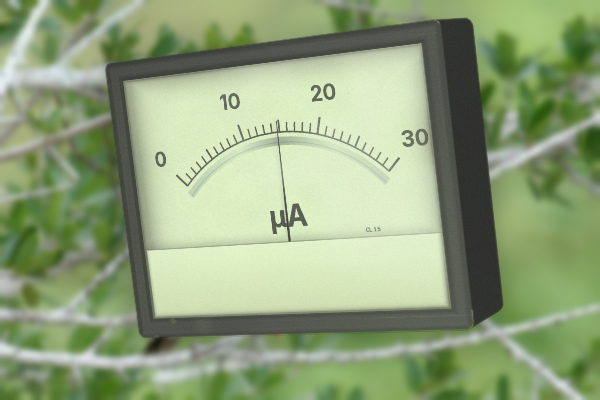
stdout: 15µA
